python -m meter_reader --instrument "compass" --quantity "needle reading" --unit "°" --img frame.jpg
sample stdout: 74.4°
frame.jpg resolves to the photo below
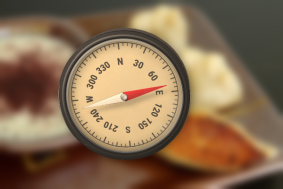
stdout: 80°
